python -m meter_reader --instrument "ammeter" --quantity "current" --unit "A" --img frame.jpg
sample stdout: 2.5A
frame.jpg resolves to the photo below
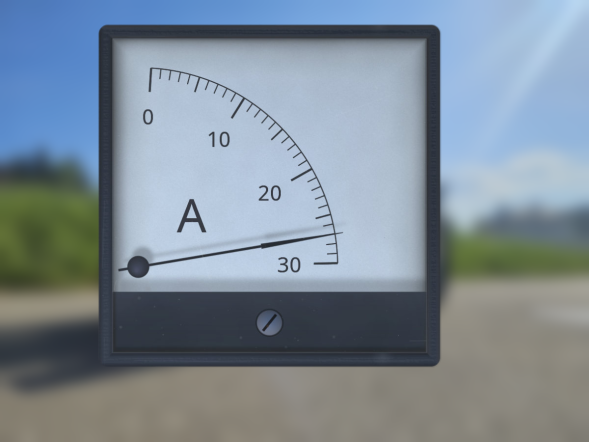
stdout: 27A
